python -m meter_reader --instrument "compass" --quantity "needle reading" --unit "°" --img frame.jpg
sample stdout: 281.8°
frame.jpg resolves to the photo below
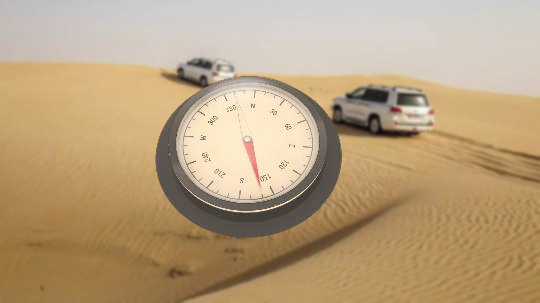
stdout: 160°
